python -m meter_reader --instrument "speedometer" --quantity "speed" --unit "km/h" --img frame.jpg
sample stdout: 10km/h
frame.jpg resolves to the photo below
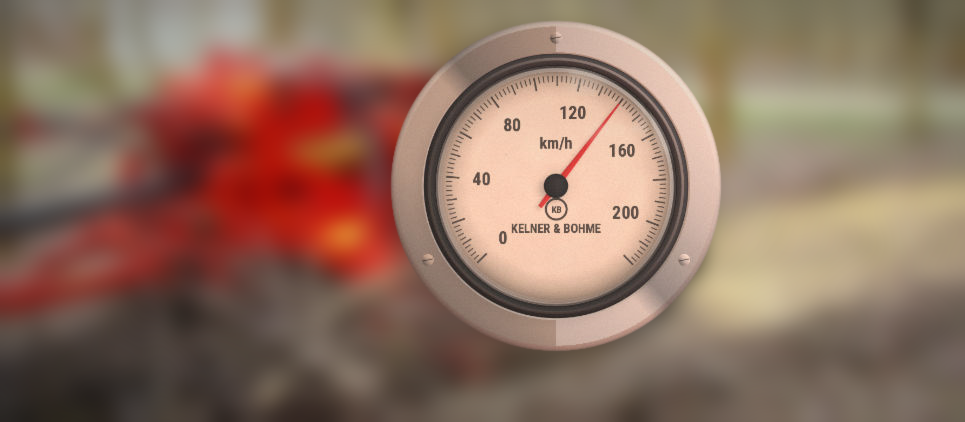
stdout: 140km/h
